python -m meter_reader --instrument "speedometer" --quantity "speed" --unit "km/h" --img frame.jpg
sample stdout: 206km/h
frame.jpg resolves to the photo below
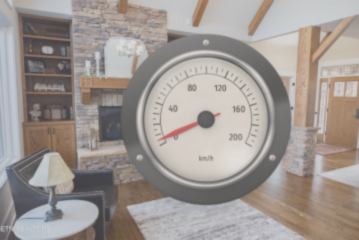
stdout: 5km/h
